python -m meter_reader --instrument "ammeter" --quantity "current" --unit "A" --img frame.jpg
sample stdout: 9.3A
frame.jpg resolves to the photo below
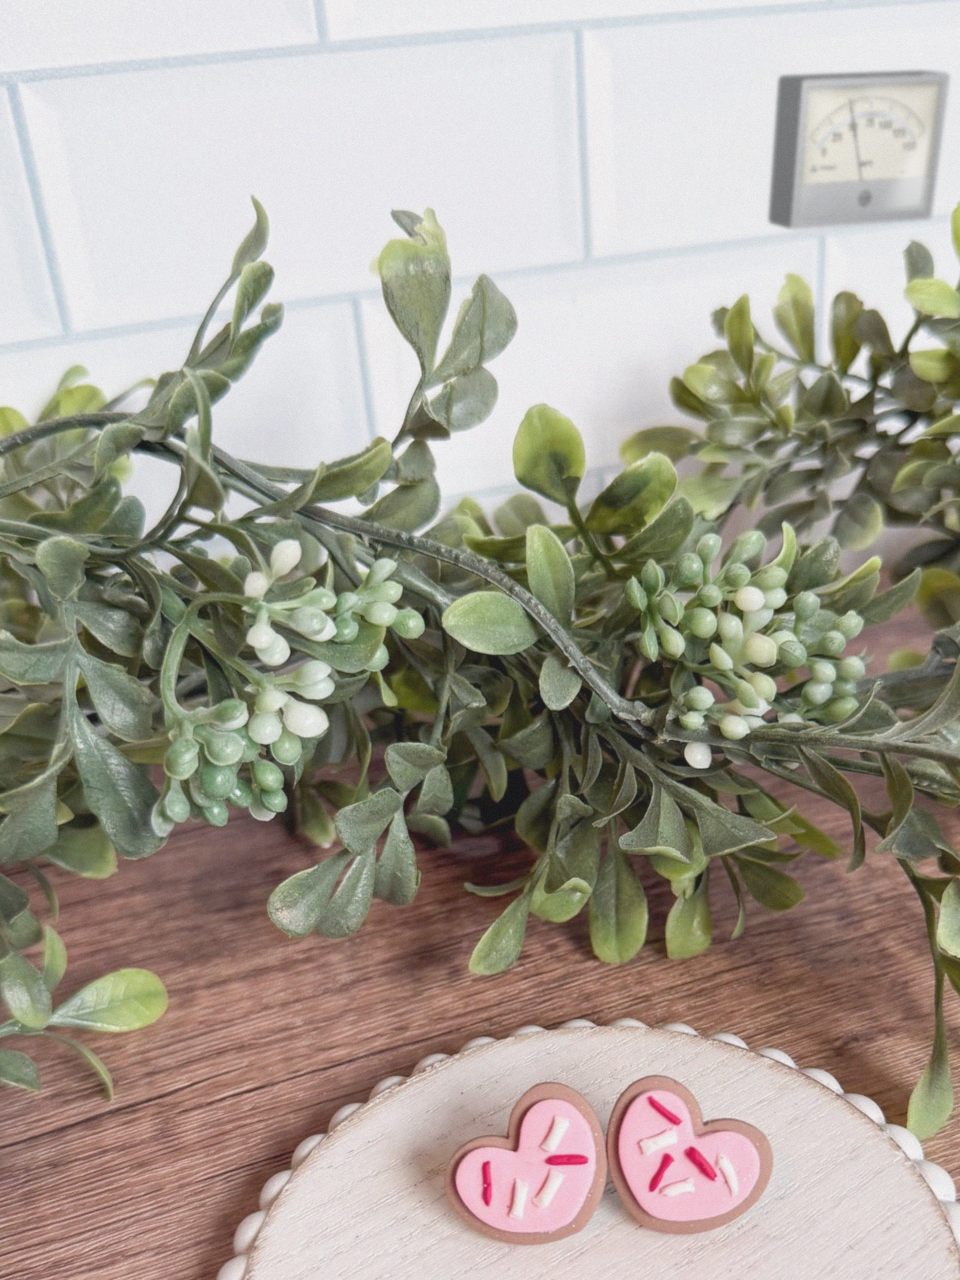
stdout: 50A
